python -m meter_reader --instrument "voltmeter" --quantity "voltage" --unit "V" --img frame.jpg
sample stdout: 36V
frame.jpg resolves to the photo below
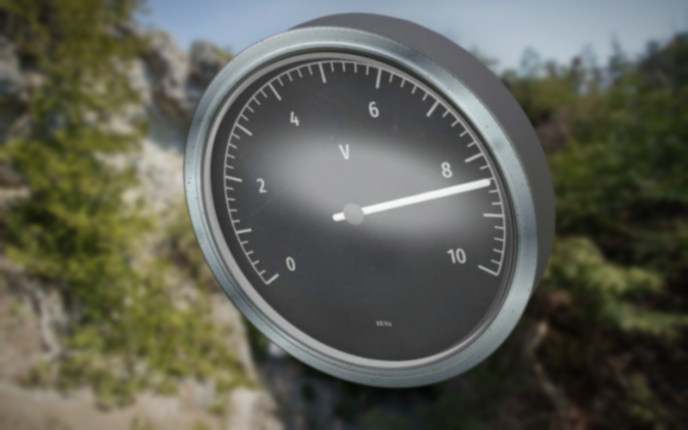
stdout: 8.4V
